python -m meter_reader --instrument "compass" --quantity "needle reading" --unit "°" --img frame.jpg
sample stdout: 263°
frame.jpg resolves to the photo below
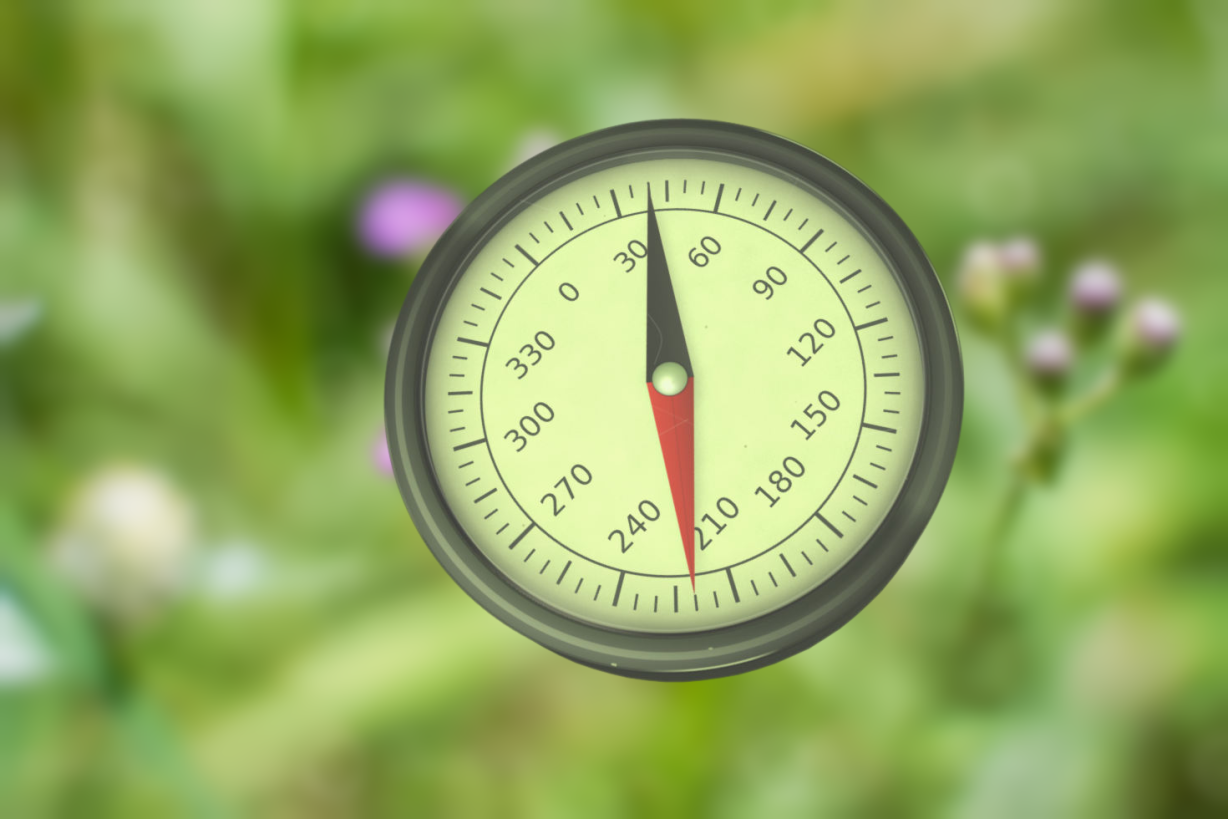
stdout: 220°
